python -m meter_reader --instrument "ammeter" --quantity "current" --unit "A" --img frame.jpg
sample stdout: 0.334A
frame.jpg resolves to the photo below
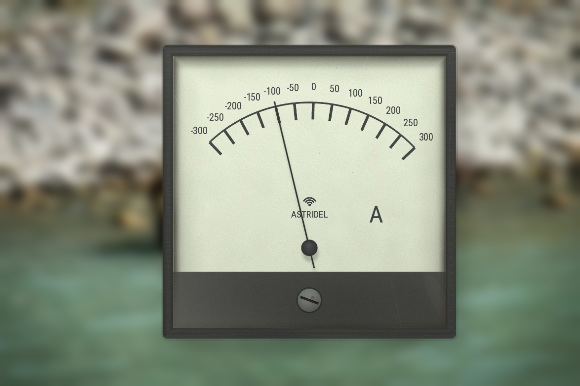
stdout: -100A
